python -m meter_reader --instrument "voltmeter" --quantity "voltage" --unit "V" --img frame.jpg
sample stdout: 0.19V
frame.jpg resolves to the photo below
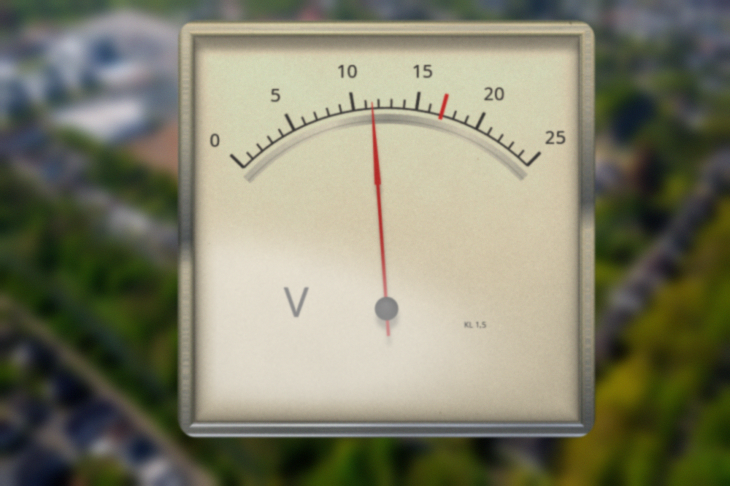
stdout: 11.5V
